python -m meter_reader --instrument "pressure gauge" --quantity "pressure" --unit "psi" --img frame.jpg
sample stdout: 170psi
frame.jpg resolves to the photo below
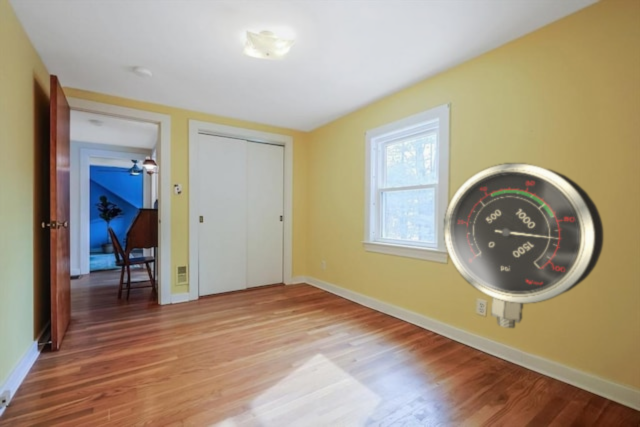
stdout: 1250psi
